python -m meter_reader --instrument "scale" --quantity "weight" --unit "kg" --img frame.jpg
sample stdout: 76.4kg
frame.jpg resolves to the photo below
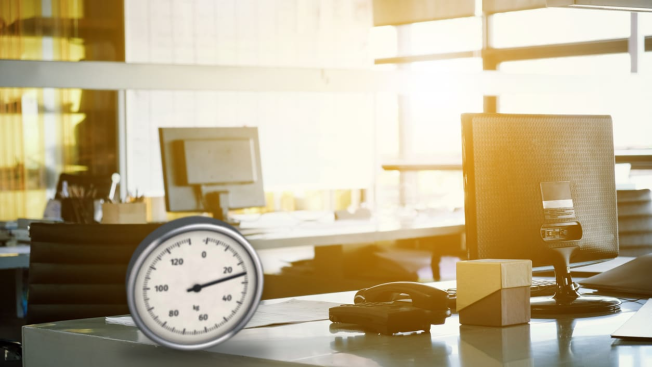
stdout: 25kg
